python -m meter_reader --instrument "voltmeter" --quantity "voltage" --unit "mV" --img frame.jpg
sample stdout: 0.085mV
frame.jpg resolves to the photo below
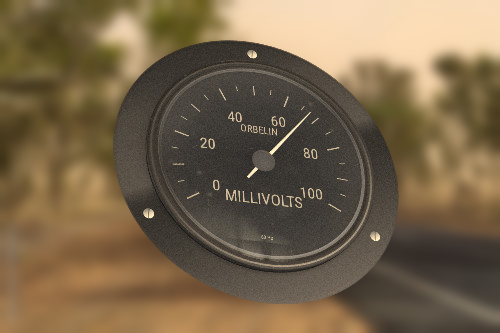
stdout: 67.5mV
